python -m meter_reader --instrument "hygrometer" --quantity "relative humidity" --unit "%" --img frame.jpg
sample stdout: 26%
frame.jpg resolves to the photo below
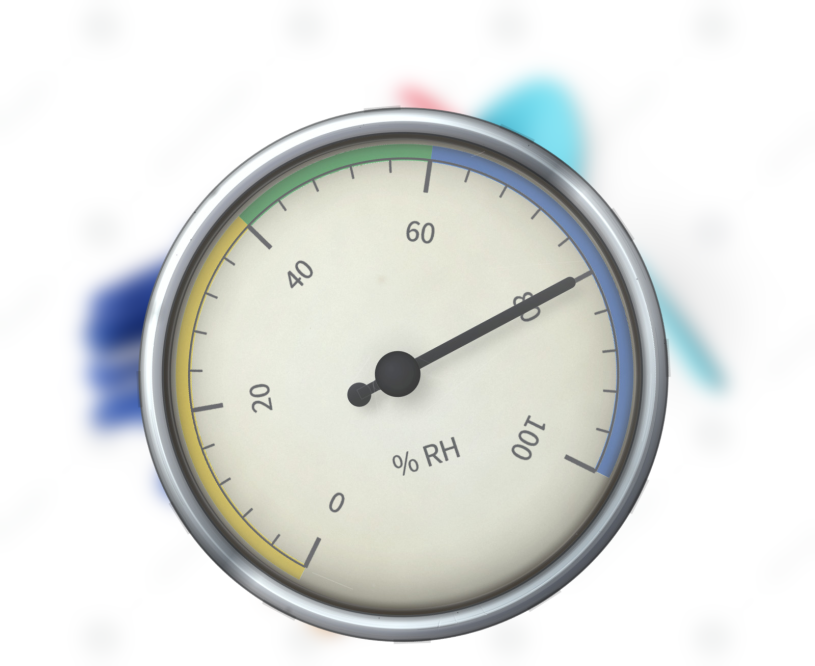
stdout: 80%
